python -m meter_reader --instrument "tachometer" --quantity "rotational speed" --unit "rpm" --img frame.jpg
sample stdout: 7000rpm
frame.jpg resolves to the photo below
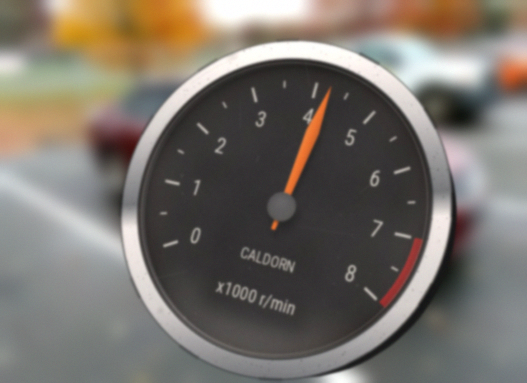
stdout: 4250rpm
